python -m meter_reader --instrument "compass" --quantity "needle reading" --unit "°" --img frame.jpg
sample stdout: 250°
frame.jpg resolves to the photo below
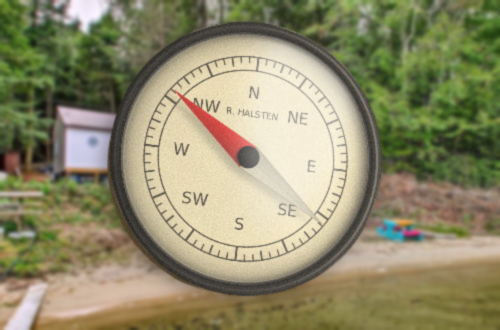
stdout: 305°
